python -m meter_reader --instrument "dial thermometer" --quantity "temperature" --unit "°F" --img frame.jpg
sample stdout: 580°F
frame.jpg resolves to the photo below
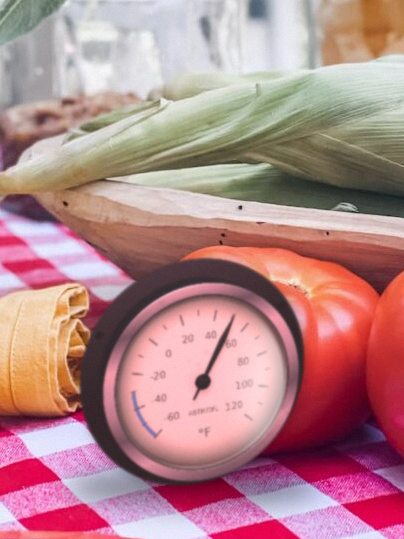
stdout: 50°F
